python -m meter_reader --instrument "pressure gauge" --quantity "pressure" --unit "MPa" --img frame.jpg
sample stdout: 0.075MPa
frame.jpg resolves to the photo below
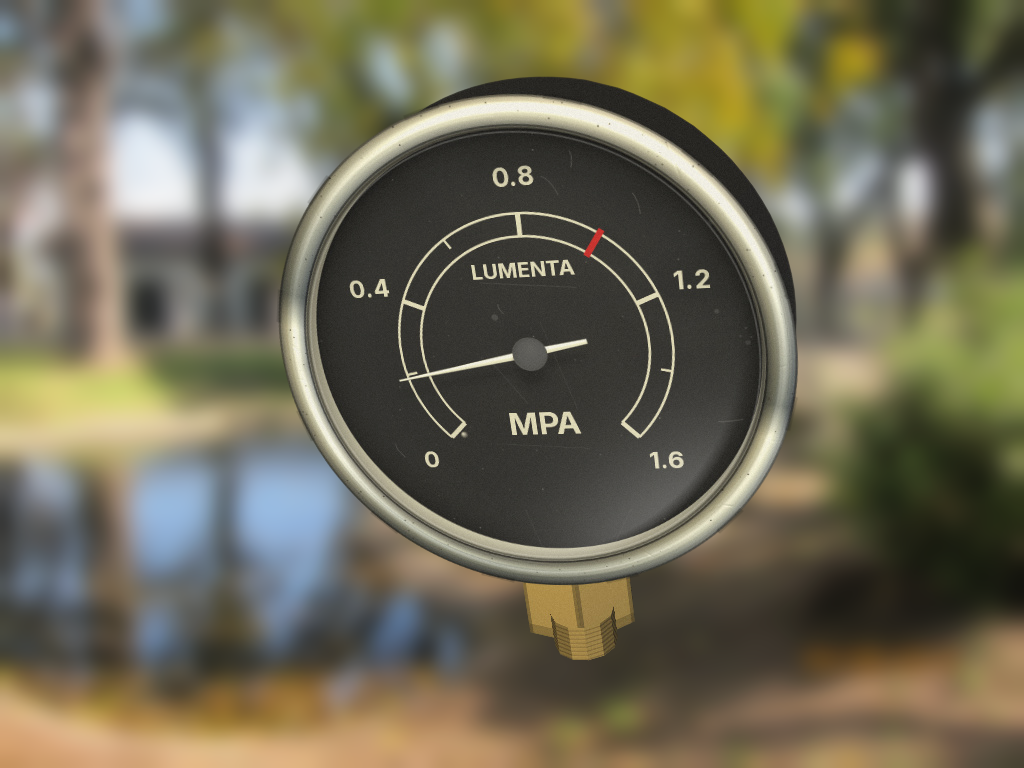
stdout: 0.2MPa
